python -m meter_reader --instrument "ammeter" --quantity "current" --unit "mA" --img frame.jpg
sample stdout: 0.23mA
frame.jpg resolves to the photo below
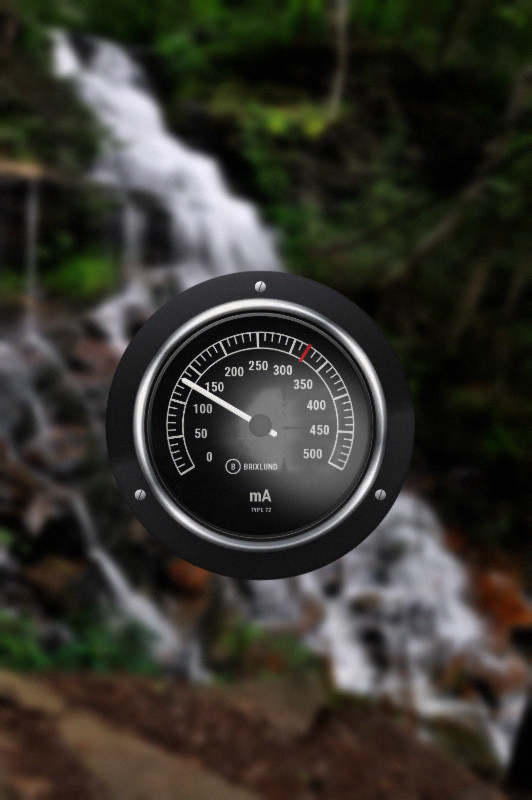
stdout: 130mA
